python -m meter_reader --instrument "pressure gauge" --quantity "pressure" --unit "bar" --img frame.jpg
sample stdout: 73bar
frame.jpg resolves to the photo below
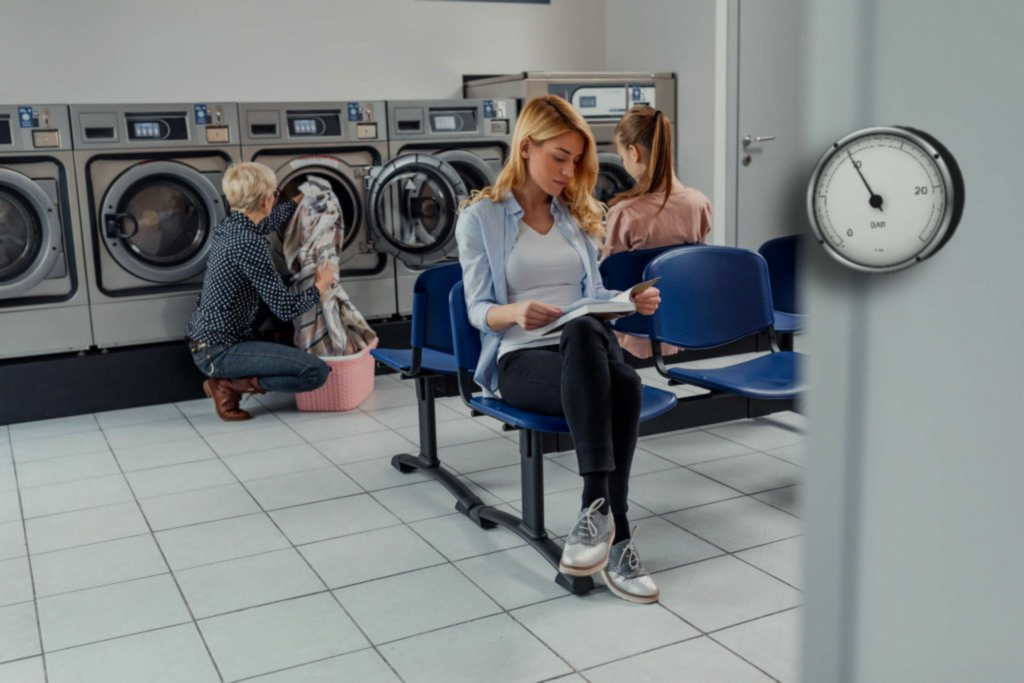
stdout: 10bar
